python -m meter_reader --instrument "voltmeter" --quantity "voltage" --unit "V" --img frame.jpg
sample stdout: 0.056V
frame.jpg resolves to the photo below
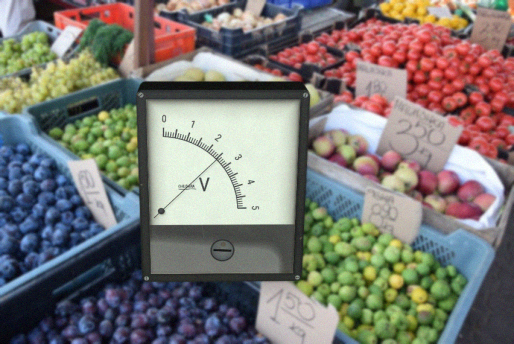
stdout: 2.5V
